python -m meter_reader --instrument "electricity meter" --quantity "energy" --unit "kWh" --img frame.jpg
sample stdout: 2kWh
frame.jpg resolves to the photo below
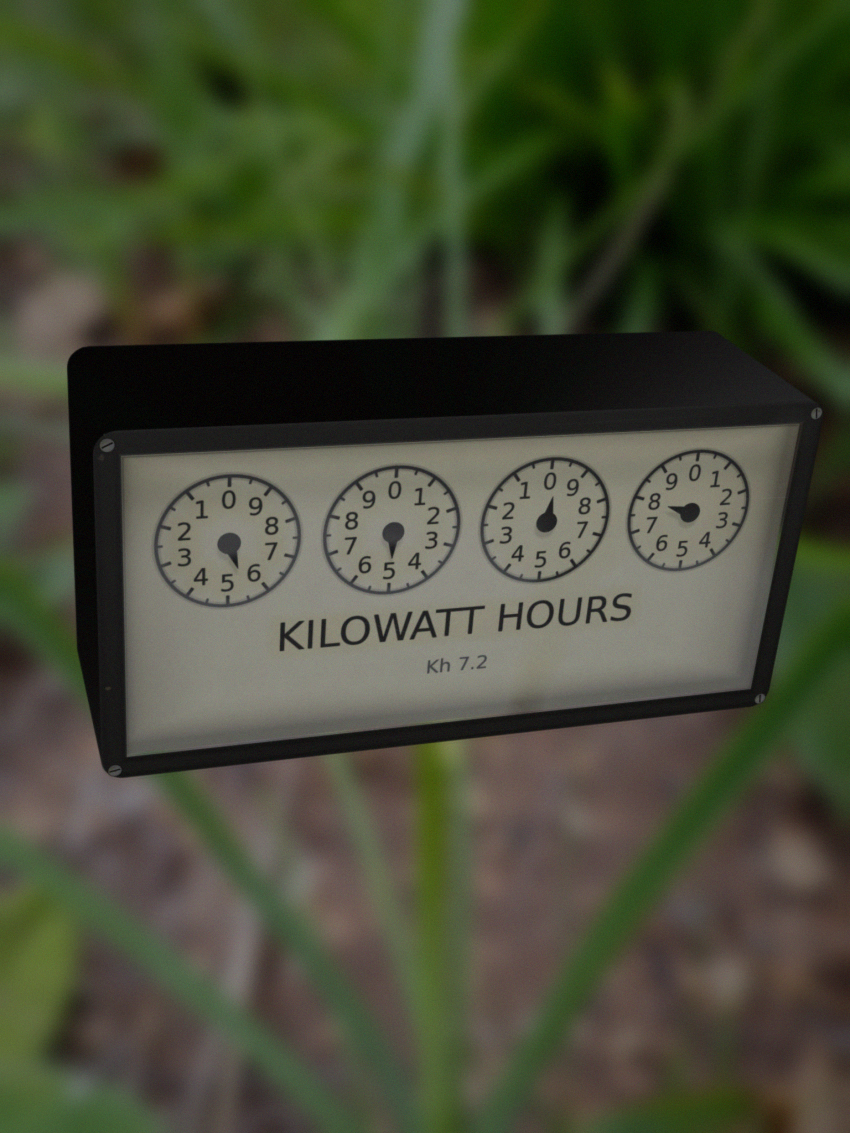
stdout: 5498kWh
